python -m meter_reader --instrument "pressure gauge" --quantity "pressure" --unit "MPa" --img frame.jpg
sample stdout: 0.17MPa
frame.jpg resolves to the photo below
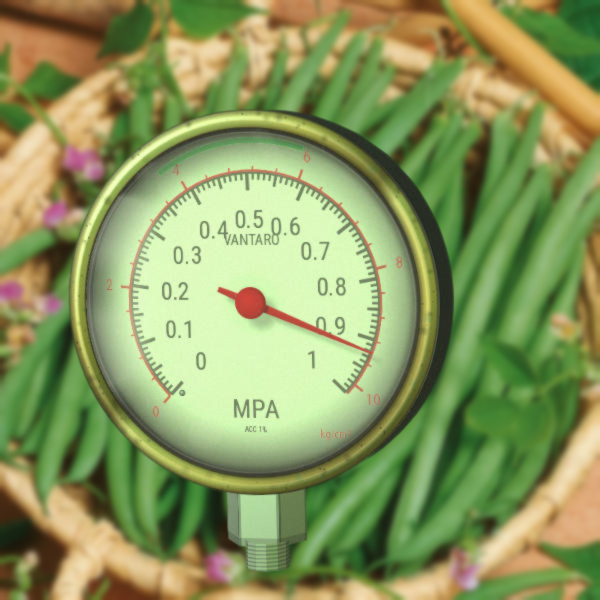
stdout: 0.92MPa
